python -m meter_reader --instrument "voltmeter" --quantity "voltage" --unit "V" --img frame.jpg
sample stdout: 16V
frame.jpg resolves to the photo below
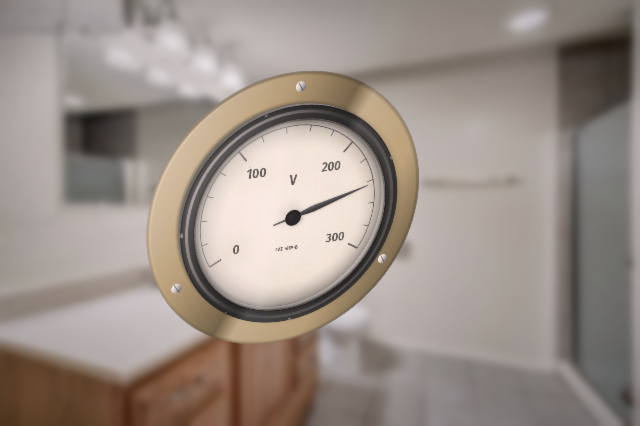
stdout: 240V
